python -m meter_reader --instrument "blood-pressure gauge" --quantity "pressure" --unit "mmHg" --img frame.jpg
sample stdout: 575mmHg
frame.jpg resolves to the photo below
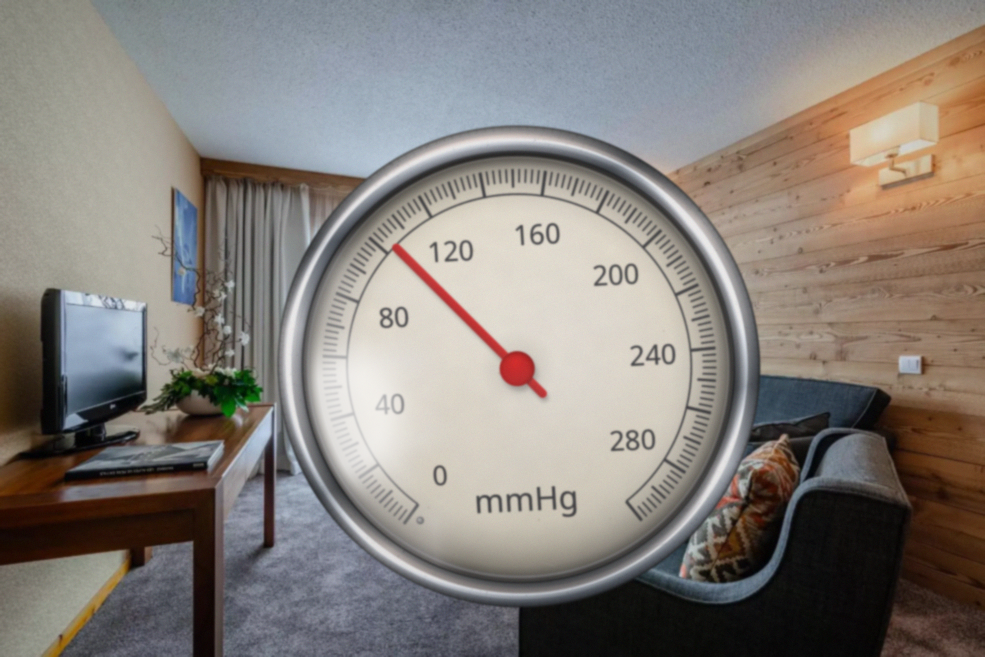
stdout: 104mmHg
